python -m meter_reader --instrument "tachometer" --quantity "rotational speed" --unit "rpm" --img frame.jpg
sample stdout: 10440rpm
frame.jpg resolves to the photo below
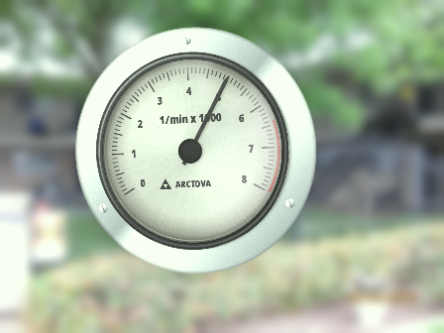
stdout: 5000rpm
